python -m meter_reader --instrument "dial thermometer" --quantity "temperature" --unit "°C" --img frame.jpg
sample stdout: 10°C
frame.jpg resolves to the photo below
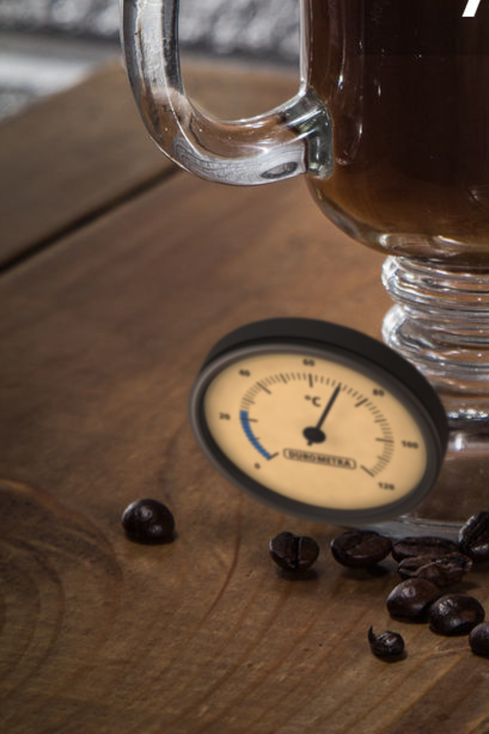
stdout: 70°C
